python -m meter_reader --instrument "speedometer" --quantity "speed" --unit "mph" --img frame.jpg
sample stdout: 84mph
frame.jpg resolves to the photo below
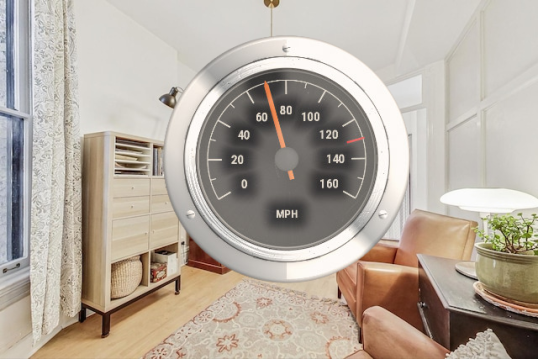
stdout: 70mph
